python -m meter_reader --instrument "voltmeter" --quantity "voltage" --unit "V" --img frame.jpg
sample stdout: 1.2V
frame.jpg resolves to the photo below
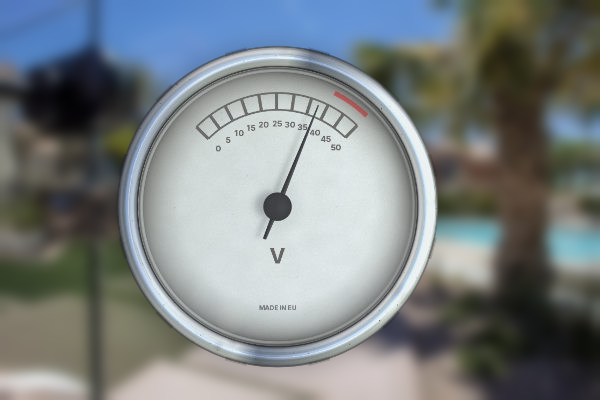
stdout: 37.5V
